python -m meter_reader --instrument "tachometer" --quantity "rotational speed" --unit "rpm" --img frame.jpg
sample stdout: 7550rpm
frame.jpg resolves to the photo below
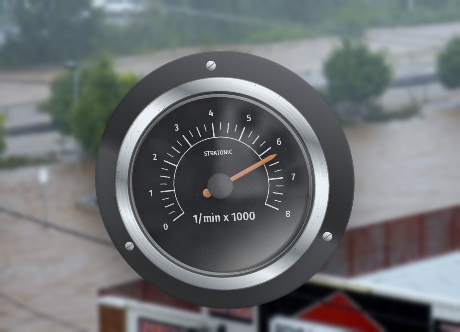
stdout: 6250rpm
